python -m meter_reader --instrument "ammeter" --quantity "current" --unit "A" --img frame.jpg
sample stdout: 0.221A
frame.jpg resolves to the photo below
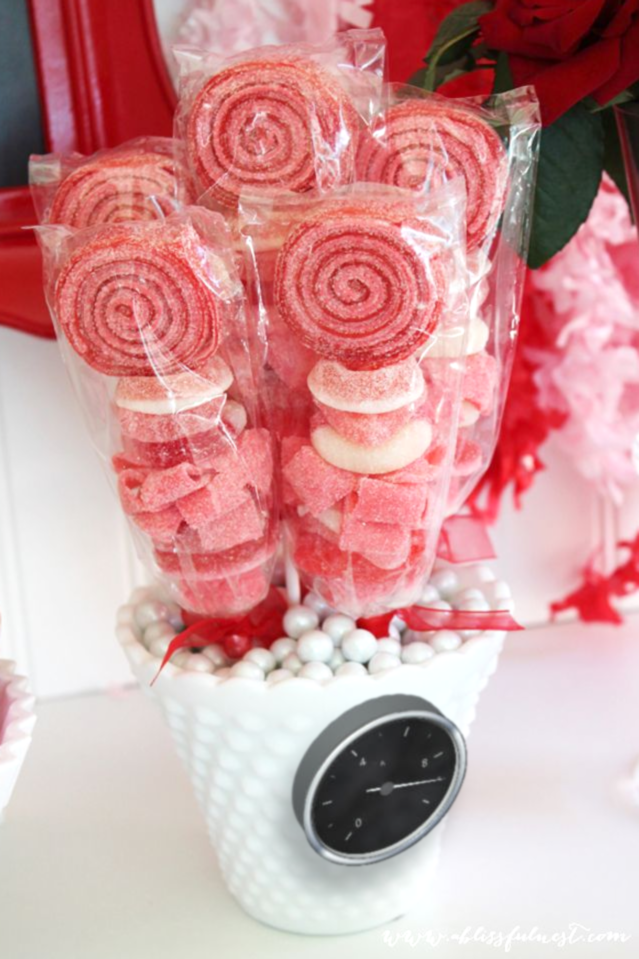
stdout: 9A
